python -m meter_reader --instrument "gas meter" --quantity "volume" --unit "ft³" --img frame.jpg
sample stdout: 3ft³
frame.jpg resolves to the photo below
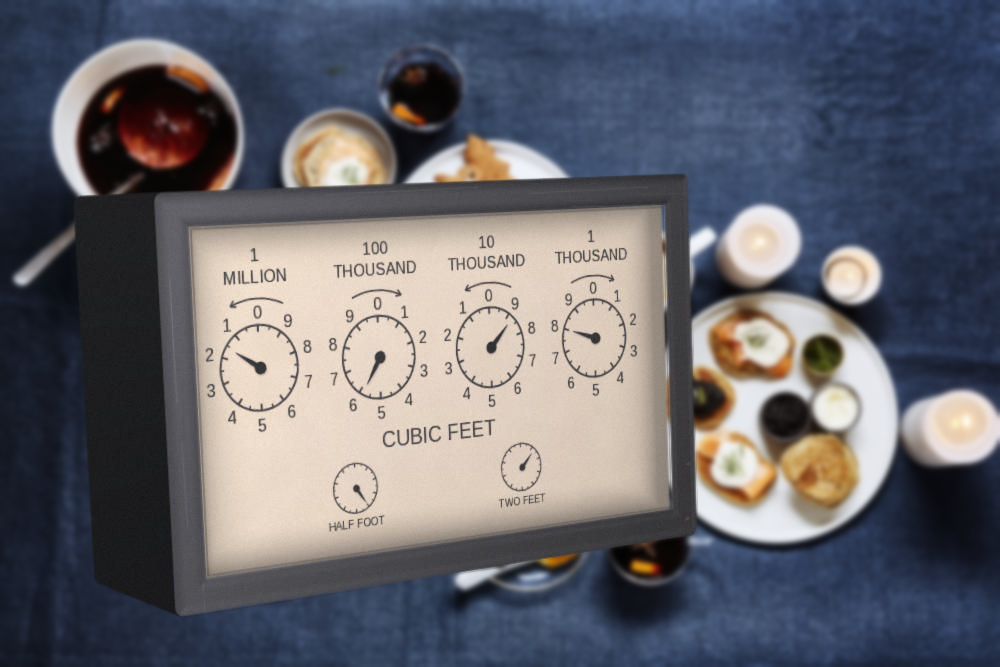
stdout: 158800ft³
